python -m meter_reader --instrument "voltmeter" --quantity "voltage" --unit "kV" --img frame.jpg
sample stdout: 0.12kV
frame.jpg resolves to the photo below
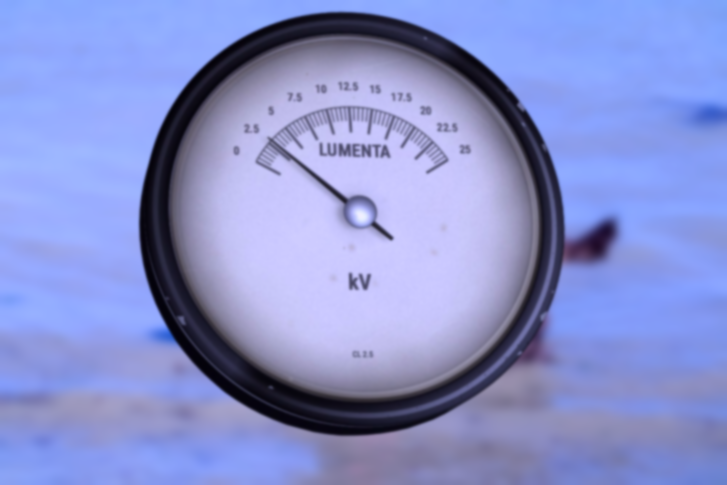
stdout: 2.5kV
